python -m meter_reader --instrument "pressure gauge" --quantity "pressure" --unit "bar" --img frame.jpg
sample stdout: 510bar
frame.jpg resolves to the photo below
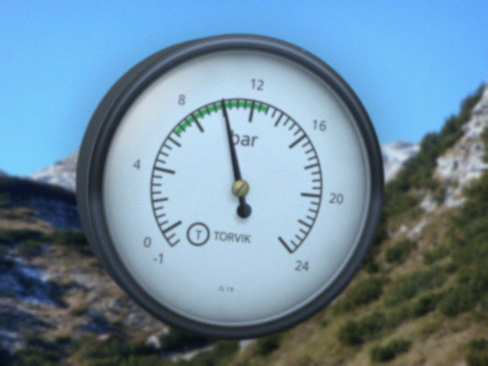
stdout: 10bar
